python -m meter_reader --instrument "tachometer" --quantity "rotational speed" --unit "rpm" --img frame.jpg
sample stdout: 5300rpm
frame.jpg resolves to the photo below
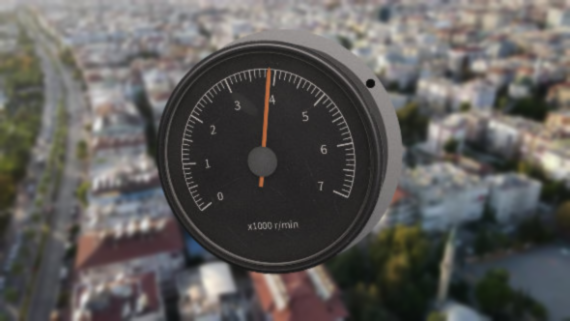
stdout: 3900rpm
